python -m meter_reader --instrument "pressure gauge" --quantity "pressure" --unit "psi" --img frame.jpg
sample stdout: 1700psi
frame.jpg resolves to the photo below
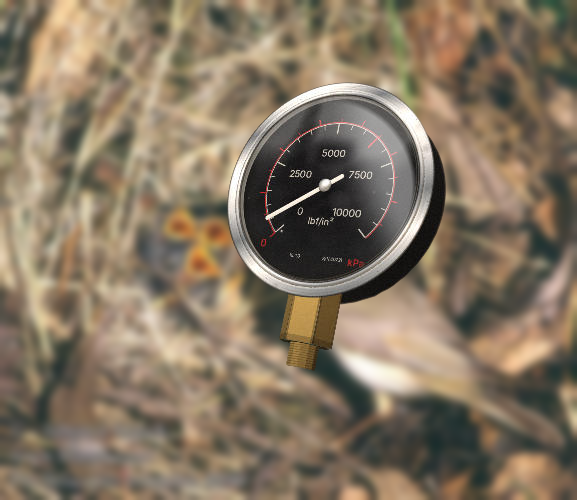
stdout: 500psi
